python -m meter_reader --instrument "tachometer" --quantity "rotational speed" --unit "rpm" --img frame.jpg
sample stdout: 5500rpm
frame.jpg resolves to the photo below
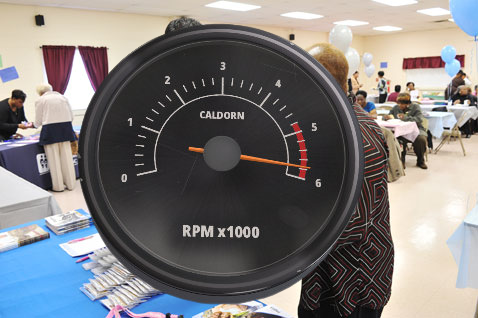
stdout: 5800rpm
